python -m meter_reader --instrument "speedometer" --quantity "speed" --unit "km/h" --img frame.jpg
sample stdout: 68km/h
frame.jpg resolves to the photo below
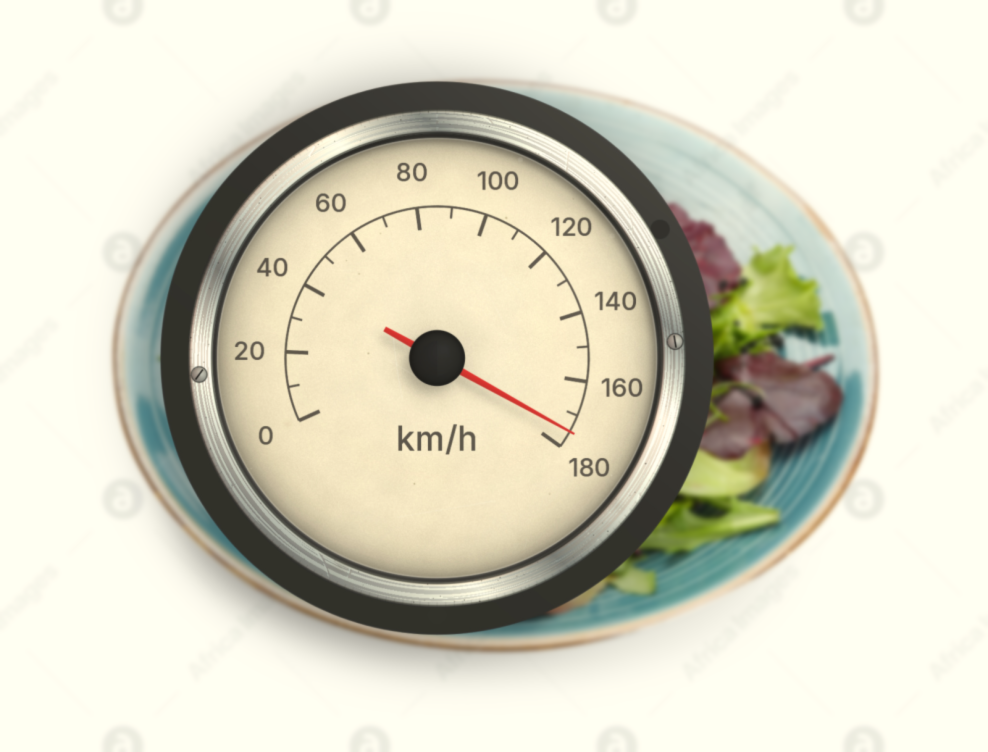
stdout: 175km/h
